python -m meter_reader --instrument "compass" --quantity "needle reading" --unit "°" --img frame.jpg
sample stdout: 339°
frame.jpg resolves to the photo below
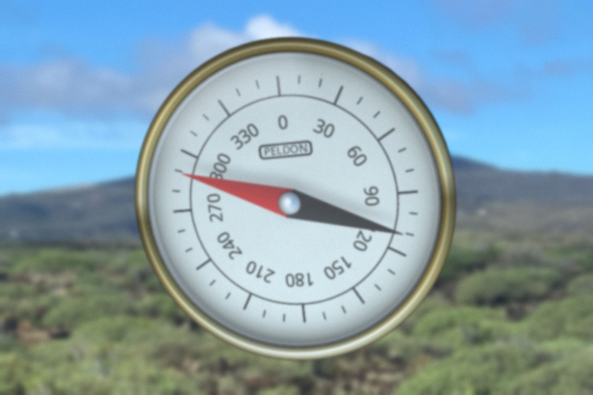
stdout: 290°
